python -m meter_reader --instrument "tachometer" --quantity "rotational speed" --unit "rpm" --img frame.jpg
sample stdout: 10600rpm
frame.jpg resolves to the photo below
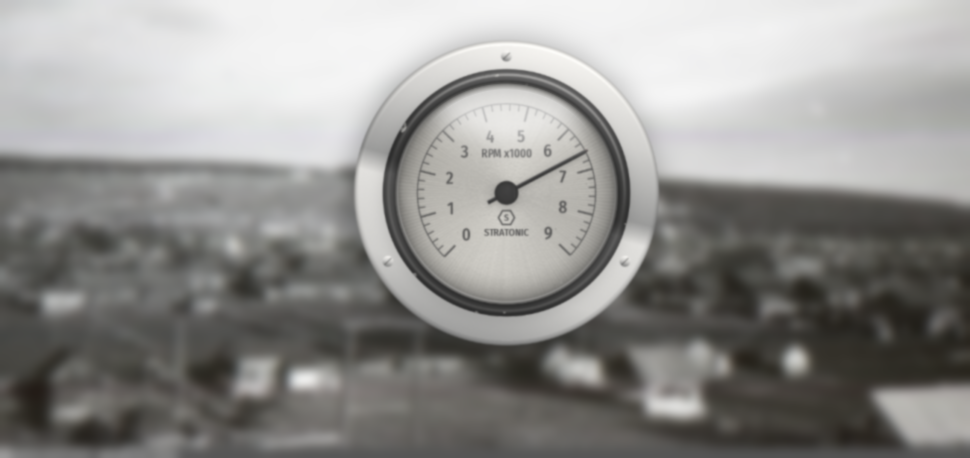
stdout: 6600rpm
